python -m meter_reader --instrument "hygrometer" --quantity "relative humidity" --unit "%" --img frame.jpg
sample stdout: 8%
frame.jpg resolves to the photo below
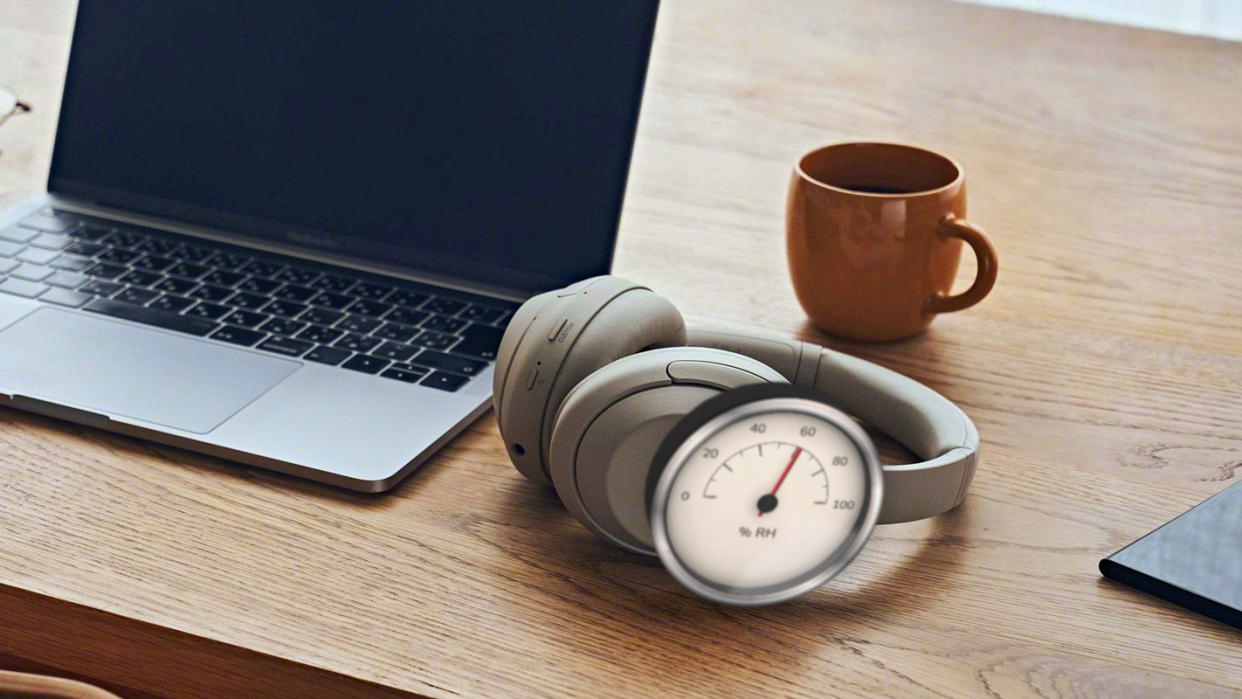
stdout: 60%
